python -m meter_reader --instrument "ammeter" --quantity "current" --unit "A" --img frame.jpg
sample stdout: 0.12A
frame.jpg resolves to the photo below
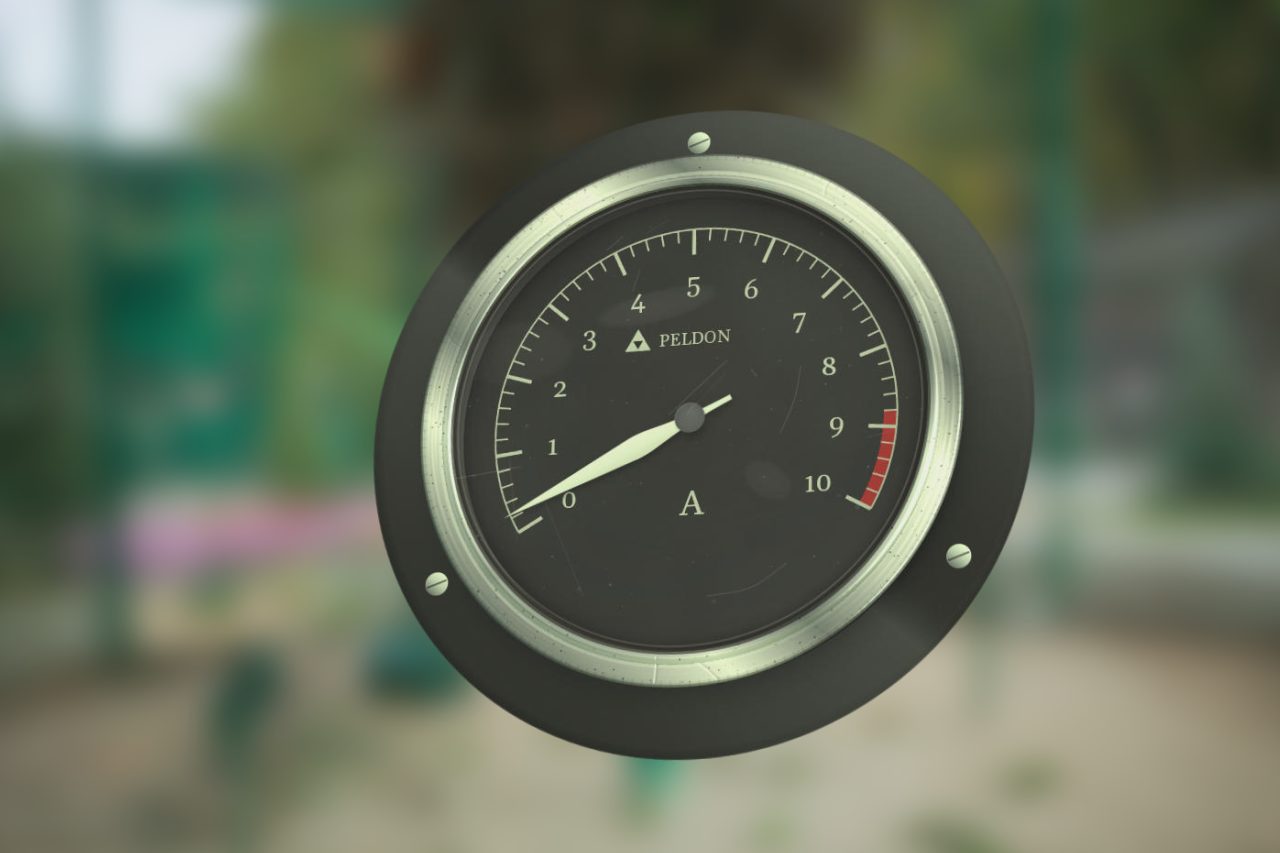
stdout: 0.2A
